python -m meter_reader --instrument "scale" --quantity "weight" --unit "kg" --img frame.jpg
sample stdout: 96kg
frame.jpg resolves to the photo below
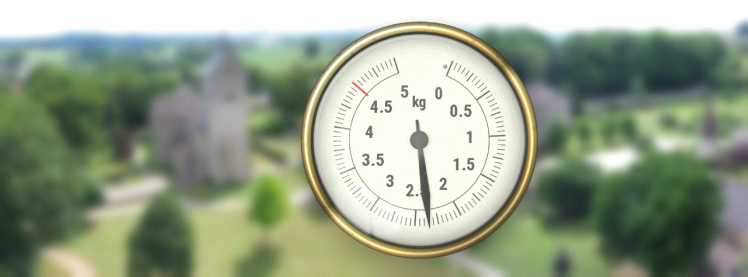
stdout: 2.35kg
